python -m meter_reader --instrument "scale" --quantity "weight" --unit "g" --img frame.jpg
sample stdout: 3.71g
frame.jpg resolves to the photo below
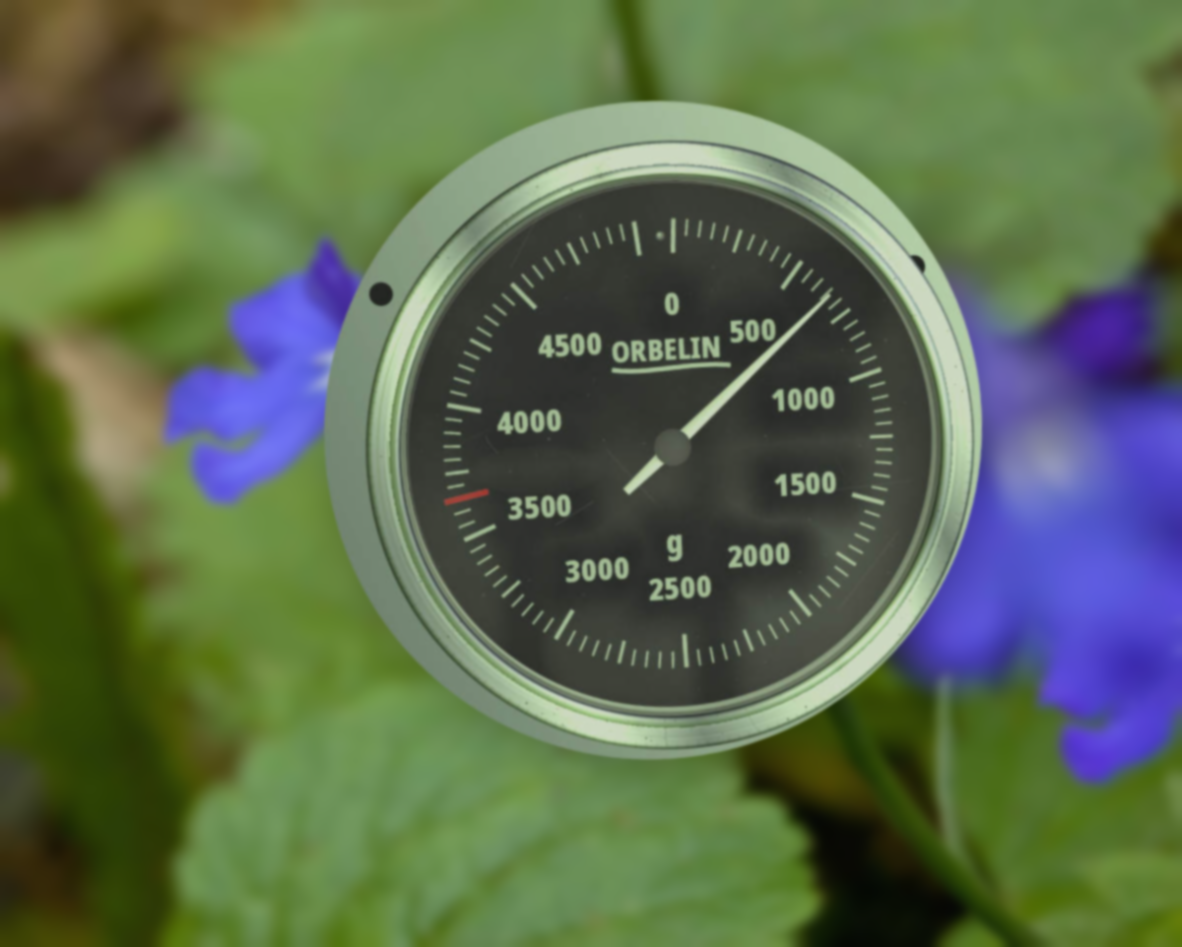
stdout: 650g
